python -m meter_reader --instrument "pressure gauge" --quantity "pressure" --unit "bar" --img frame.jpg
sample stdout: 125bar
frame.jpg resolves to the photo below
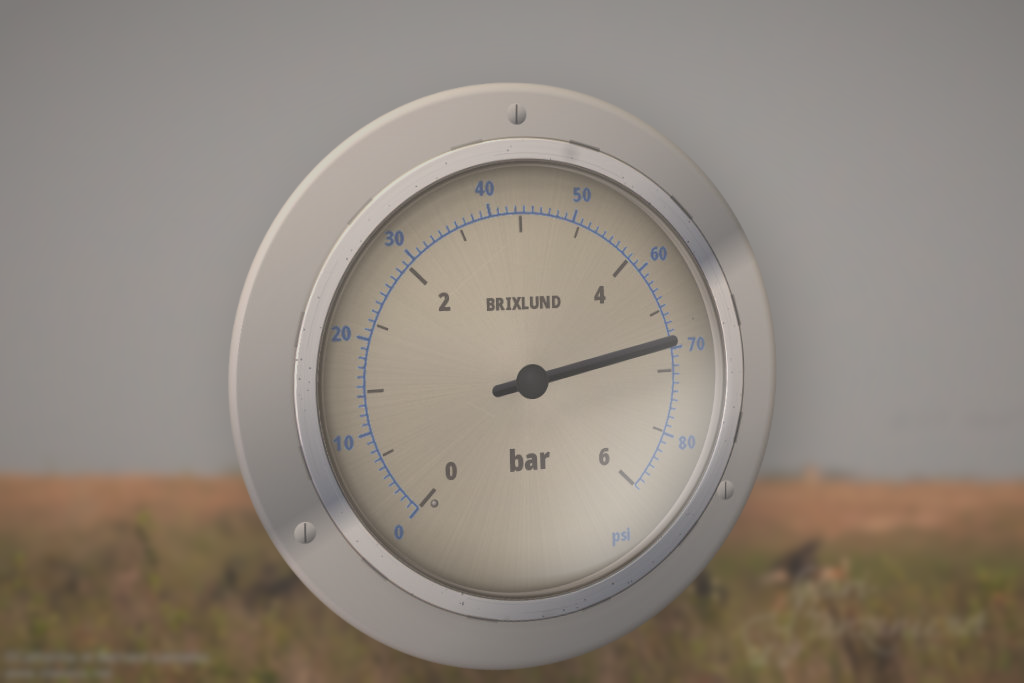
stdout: 4.75bar
